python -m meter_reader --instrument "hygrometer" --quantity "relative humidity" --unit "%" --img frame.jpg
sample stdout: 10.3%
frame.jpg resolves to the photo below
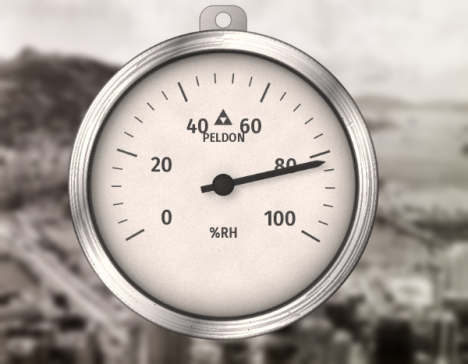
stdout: 82%
